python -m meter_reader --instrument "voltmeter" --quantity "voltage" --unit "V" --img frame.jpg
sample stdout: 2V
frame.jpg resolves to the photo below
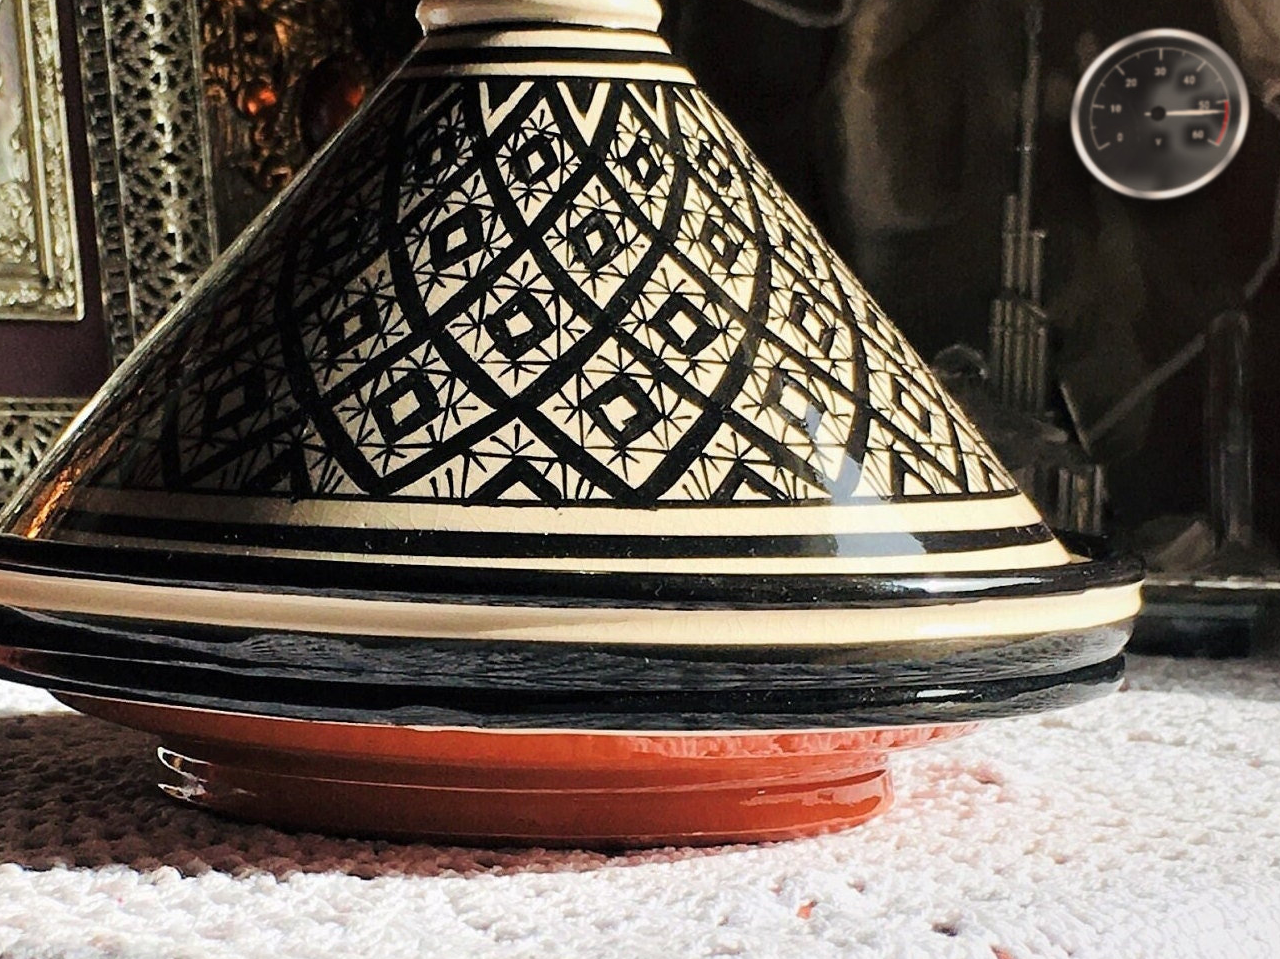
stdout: 52.5V
